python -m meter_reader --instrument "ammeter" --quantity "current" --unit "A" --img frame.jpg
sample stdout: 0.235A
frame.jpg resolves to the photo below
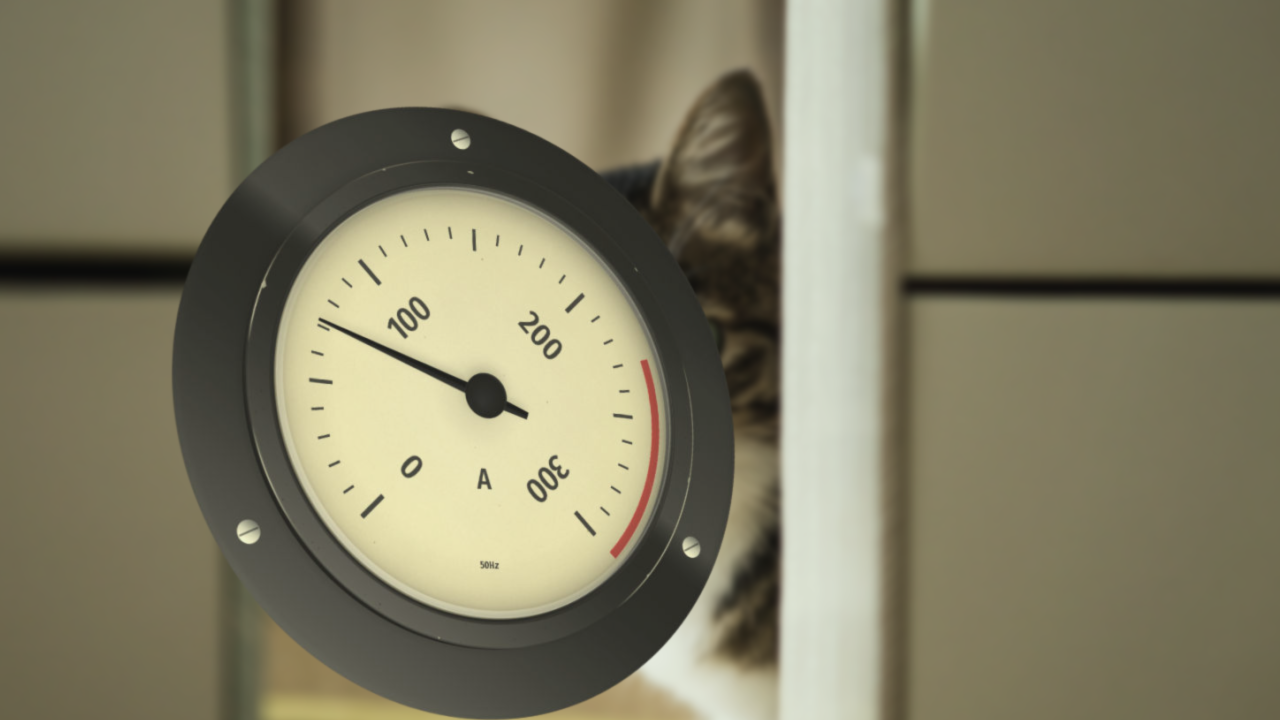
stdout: 70A
